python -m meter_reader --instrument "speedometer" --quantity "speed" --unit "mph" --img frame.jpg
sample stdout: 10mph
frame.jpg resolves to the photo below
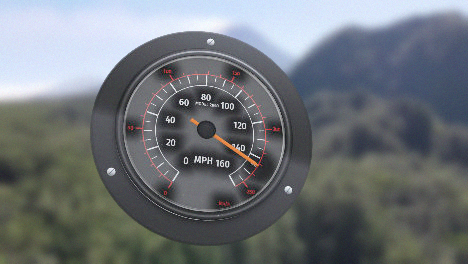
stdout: 145mph
